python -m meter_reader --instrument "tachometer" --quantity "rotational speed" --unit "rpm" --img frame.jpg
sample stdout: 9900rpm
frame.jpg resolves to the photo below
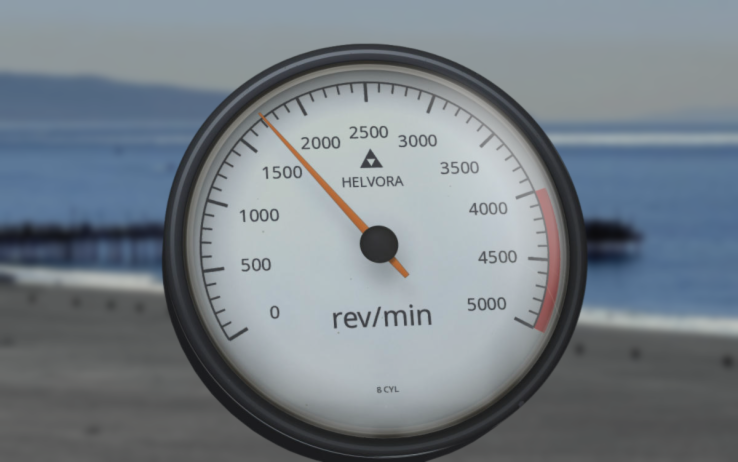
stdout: 1700rpm
